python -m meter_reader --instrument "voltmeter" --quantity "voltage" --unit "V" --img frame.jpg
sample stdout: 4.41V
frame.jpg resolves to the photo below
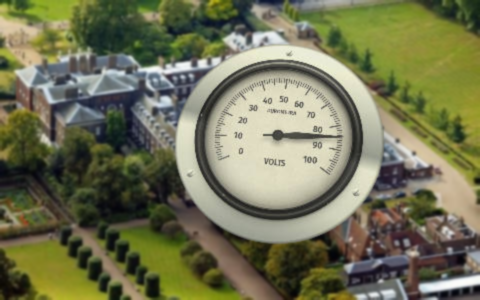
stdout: 85V
